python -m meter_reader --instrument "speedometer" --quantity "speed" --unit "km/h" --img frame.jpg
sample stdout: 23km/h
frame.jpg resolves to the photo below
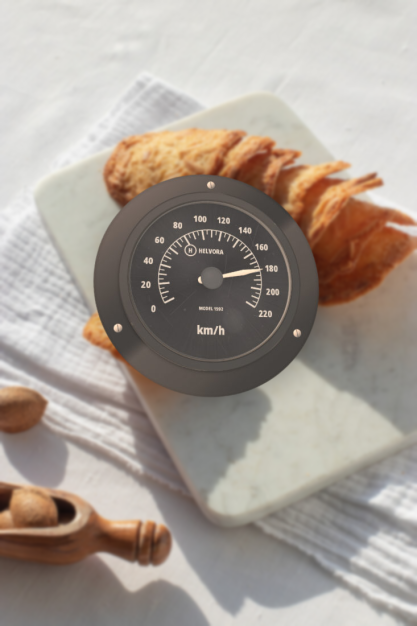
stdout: 180km/h
